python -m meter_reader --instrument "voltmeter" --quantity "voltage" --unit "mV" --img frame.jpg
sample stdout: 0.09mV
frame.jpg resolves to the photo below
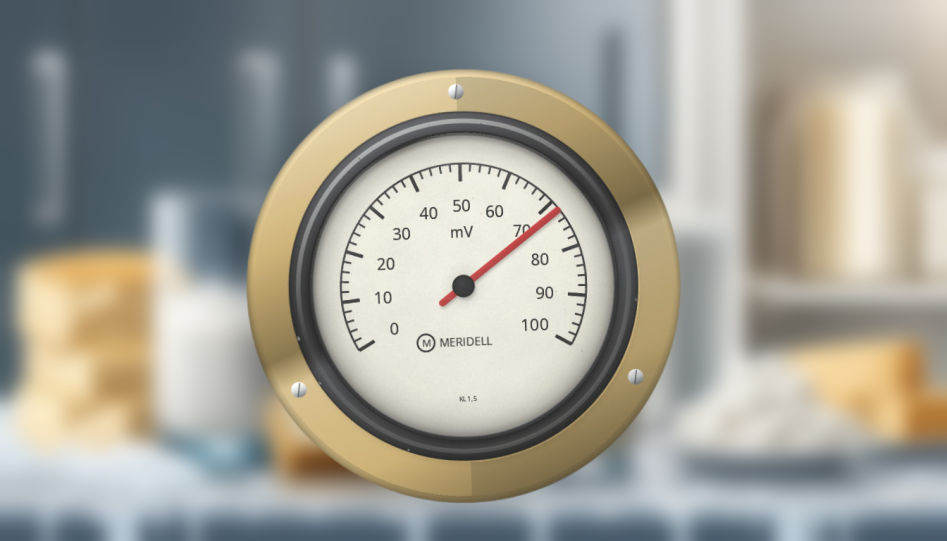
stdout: 72mV
